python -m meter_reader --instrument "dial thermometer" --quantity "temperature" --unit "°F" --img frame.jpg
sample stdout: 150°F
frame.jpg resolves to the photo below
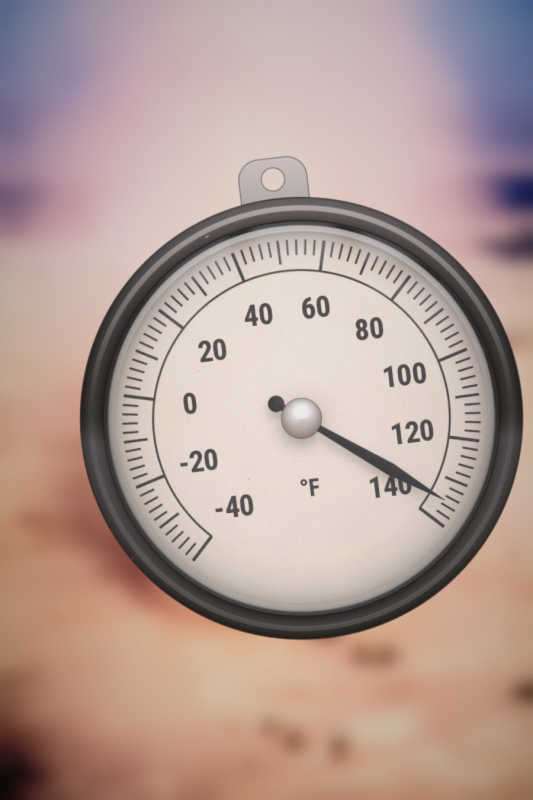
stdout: 135°F
